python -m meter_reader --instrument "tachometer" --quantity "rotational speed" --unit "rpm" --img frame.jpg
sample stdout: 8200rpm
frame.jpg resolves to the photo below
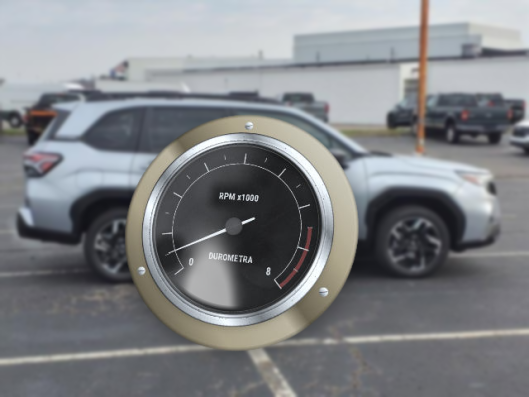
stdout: 500rpm
